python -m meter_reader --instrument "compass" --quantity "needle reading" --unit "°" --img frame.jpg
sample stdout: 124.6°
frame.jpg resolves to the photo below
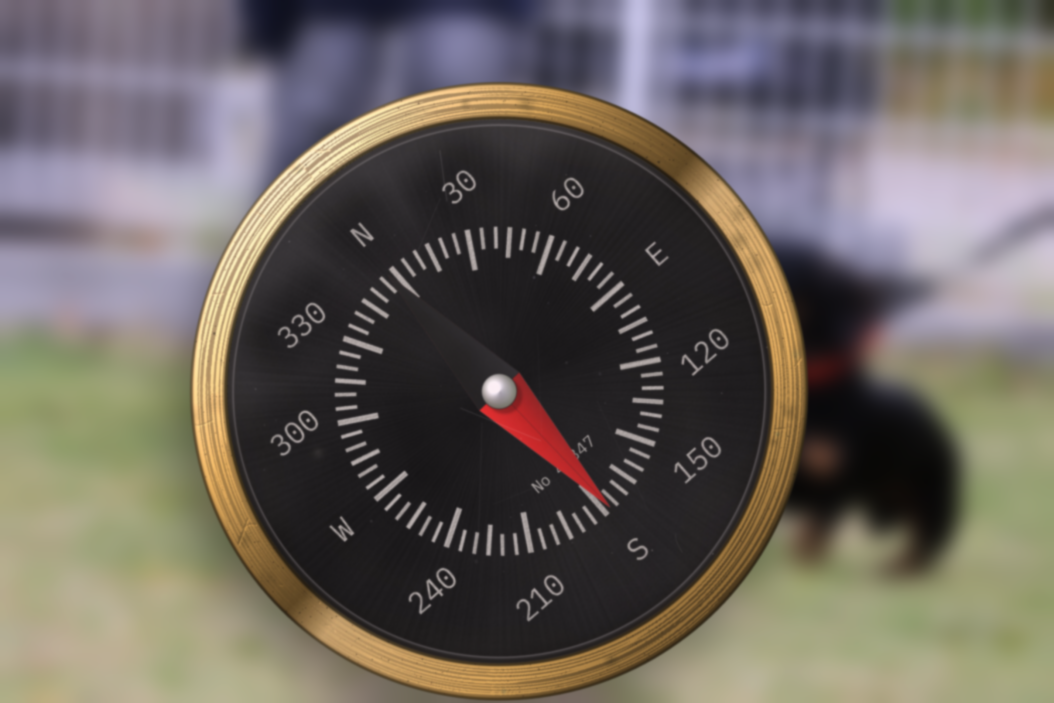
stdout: 177.5°
